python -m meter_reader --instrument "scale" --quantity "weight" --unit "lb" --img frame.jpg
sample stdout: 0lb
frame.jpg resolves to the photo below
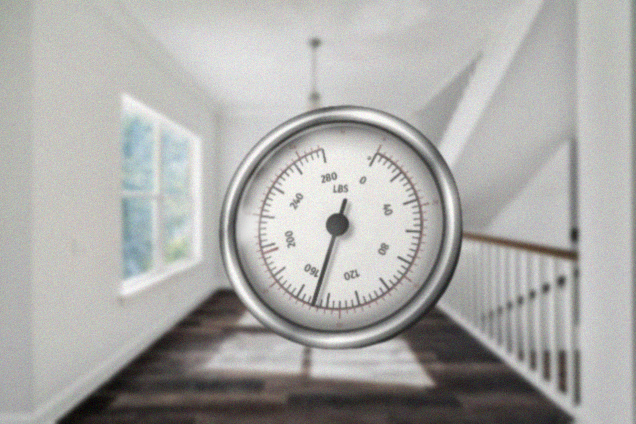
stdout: 148lb
